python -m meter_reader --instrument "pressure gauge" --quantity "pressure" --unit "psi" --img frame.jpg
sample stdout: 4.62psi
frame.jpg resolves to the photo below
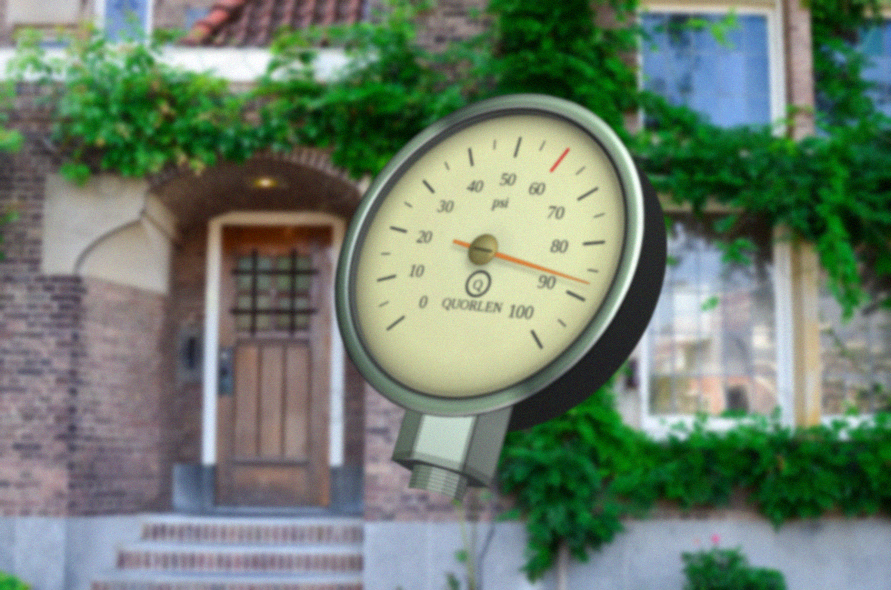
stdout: 87.5psi
